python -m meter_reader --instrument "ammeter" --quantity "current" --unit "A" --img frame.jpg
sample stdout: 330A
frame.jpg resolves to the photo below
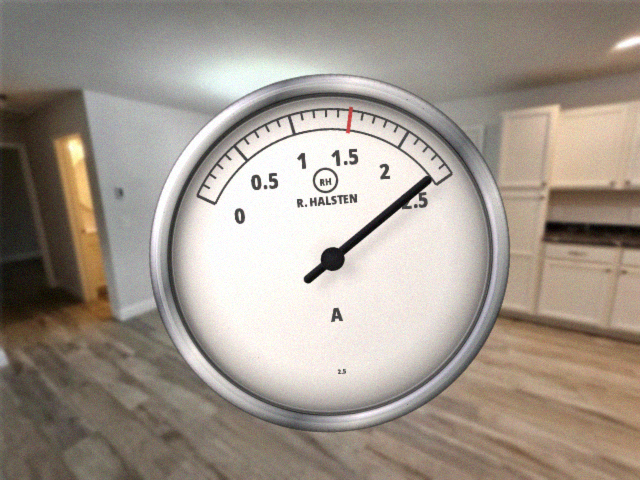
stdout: 2.4A
